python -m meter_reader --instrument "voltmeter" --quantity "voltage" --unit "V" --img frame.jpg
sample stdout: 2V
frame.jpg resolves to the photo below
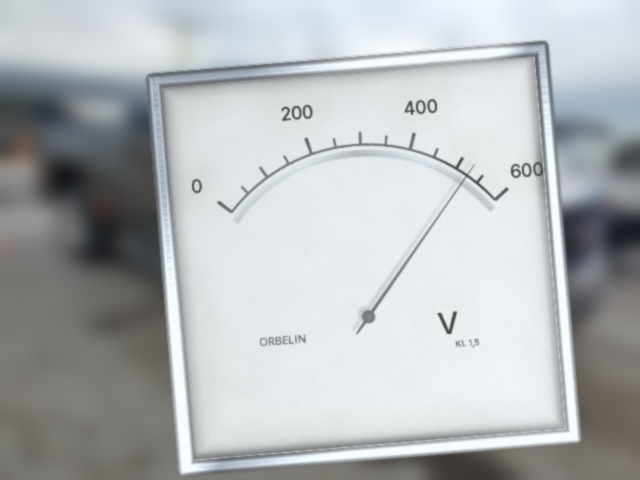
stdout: 525V
